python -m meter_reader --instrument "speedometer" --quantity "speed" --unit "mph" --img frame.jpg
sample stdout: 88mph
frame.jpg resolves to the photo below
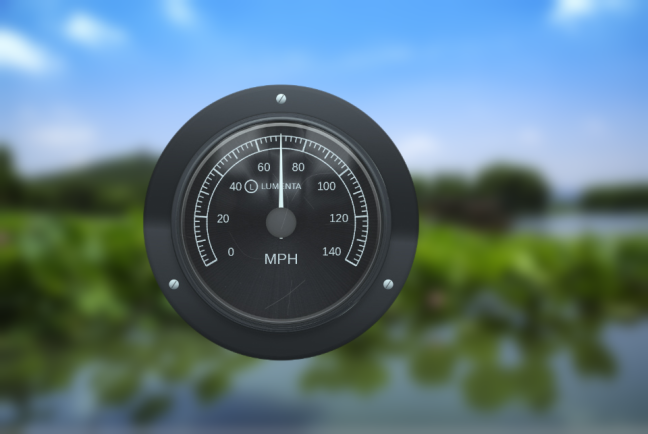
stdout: 70mph
